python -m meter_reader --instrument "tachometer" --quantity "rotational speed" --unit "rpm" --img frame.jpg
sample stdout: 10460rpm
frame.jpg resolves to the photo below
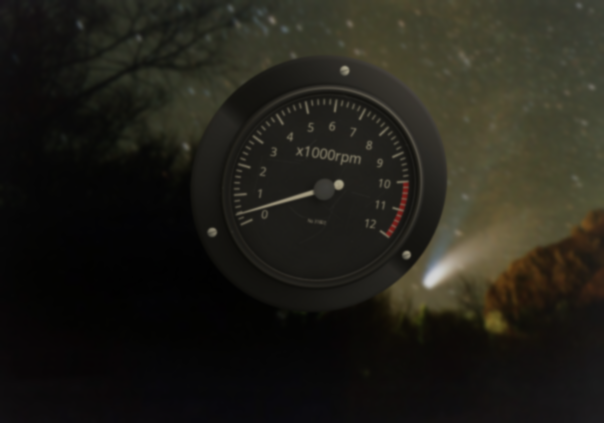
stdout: 400rpm
